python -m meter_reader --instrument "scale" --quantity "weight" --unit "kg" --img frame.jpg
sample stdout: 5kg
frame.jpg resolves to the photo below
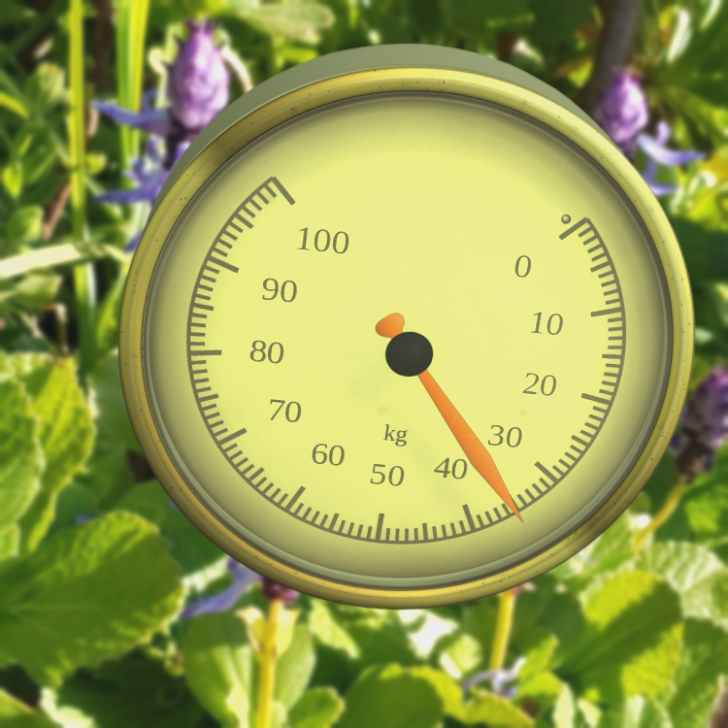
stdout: 35kg
